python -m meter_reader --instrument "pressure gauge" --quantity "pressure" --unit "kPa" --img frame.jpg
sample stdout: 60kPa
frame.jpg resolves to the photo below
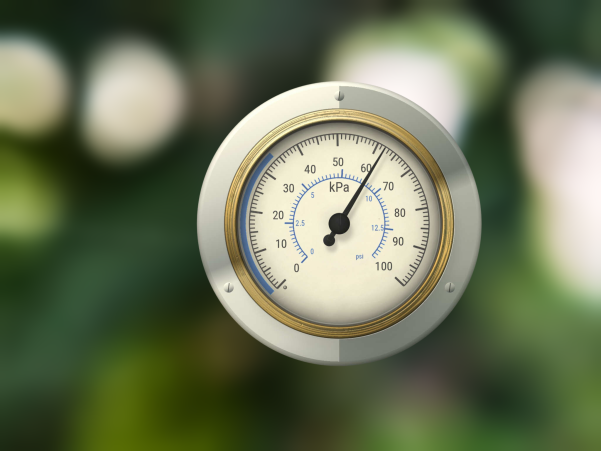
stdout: 62kPa
